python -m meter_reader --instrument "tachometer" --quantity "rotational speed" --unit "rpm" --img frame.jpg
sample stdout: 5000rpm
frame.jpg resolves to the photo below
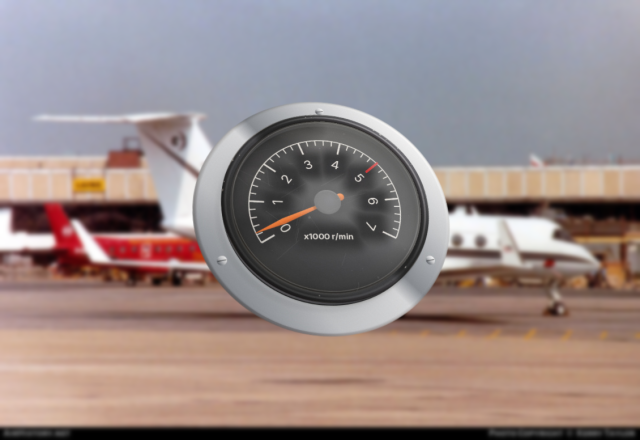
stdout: 200rpm
